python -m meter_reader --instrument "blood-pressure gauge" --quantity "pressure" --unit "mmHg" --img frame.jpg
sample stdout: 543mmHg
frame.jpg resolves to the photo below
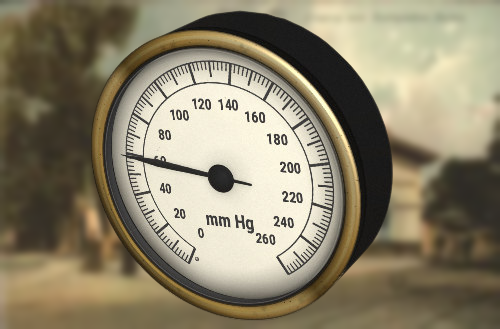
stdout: 60mmHg
